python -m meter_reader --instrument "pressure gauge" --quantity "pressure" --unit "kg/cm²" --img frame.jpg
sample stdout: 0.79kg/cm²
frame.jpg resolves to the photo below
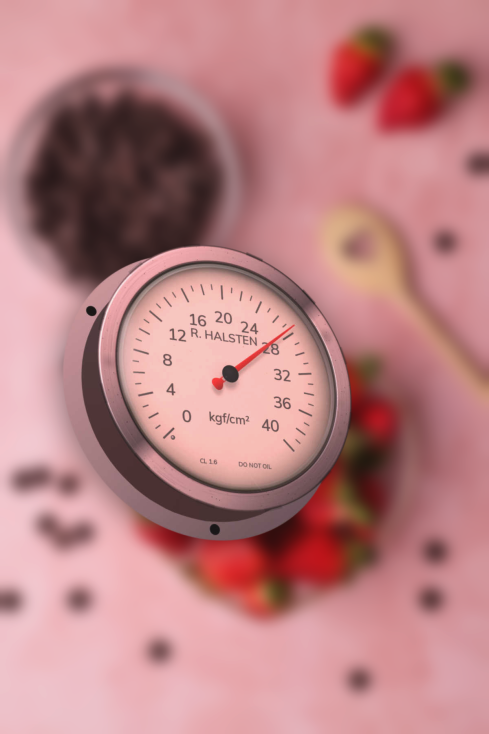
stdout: 27.5kg/cm²
